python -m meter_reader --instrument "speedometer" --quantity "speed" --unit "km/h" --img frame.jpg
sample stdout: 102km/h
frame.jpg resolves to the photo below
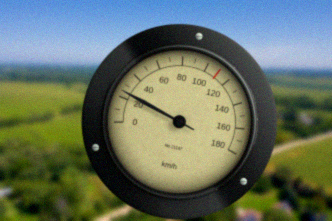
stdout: 25km/h
